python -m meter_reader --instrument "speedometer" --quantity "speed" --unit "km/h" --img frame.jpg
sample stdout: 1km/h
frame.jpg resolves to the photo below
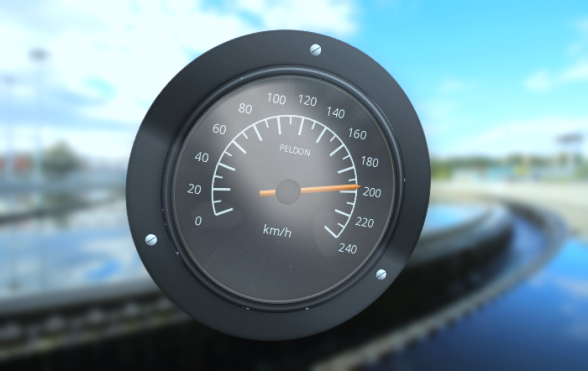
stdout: 195km/h
